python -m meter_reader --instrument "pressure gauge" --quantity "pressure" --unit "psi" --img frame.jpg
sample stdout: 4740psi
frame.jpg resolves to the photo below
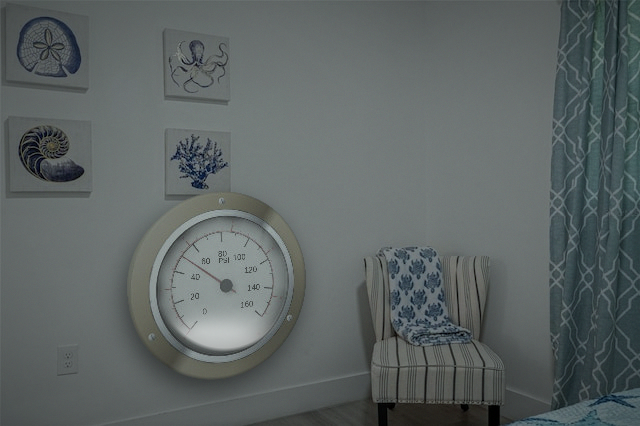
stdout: 50psi
